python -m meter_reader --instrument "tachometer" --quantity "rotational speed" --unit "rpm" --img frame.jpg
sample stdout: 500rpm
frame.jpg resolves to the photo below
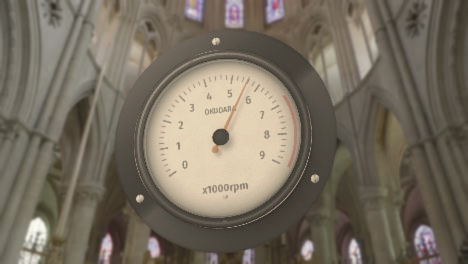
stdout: 5600rpm
